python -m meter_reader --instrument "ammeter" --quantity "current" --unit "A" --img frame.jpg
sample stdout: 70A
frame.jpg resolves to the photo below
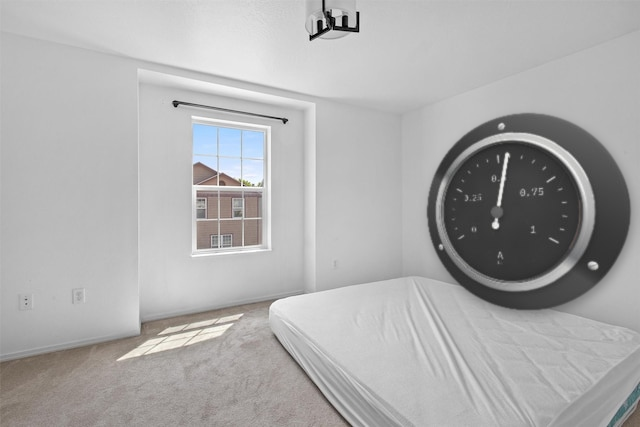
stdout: 0.55A
